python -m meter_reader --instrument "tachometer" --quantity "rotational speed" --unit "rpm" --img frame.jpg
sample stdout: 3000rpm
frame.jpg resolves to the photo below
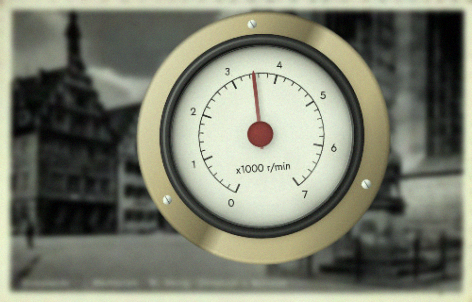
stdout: 3500rpm
